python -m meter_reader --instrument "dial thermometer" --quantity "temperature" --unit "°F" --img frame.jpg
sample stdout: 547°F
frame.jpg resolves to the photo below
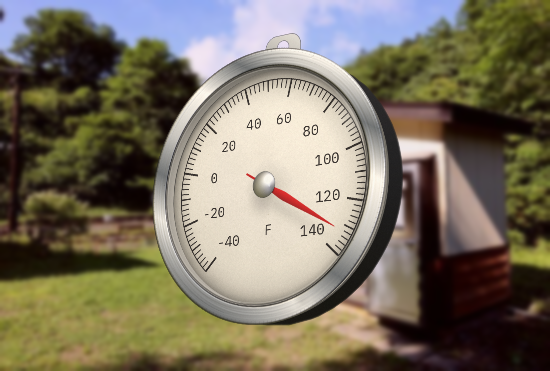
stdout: 132°F
